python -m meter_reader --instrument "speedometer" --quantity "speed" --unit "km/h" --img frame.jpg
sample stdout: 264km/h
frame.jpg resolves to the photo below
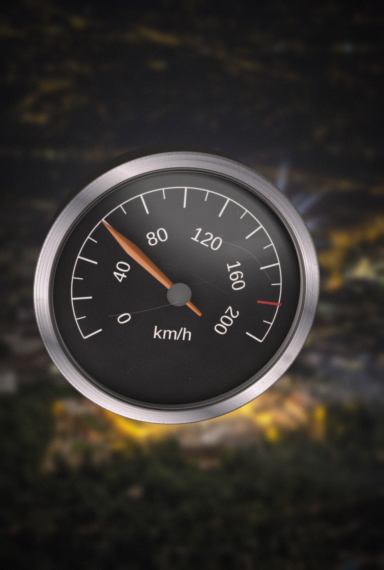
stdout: 60km/h
